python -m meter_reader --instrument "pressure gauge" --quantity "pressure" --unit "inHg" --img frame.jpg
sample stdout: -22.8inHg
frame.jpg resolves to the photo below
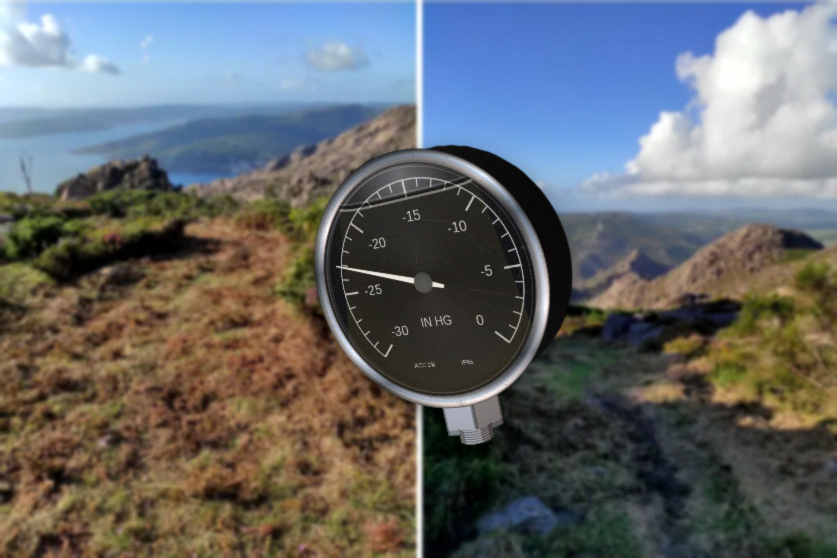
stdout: -23inHg
